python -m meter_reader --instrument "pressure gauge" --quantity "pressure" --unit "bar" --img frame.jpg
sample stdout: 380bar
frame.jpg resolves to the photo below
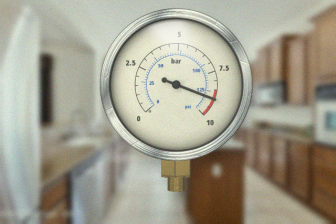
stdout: 9bar
